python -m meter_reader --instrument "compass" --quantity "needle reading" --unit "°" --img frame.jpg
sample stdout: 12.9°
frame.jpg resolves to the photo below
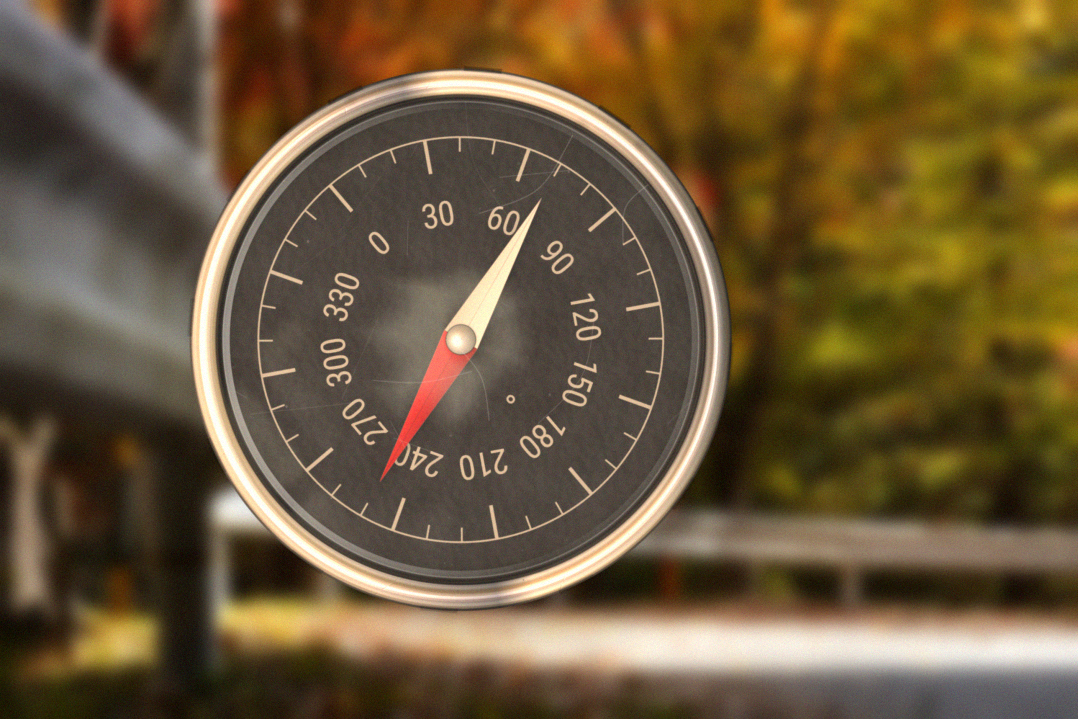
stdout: 250°
